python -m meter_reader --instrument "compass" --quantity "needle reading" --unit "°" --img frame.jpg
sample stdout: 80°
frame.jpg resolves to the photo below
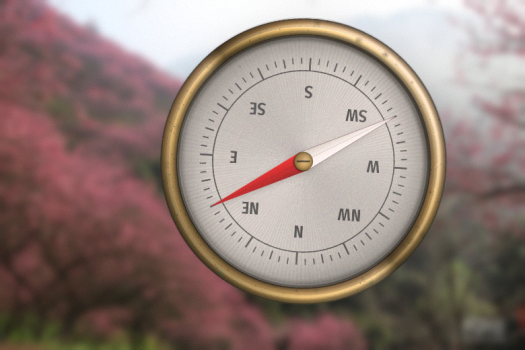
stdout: 60°
